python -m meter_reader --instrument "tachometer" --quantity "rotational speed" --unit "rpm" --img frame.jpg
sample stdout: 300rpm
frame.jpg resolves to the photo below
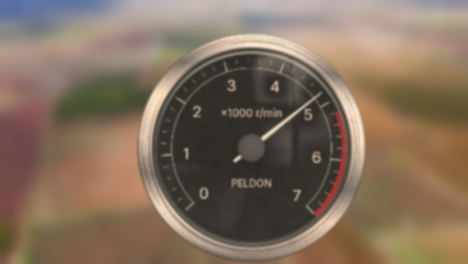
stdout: 4800rpm
